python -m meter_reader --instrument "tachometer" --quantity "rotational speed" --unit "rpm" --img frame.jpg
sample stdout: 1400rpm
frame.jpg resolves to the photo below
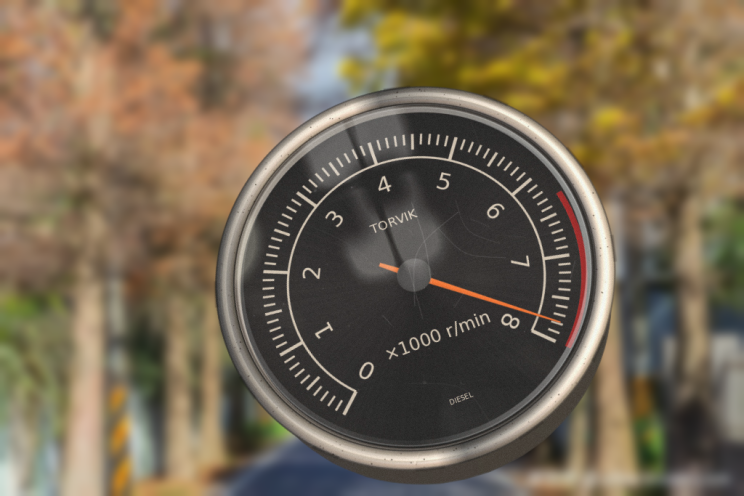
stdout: 7800rpm
